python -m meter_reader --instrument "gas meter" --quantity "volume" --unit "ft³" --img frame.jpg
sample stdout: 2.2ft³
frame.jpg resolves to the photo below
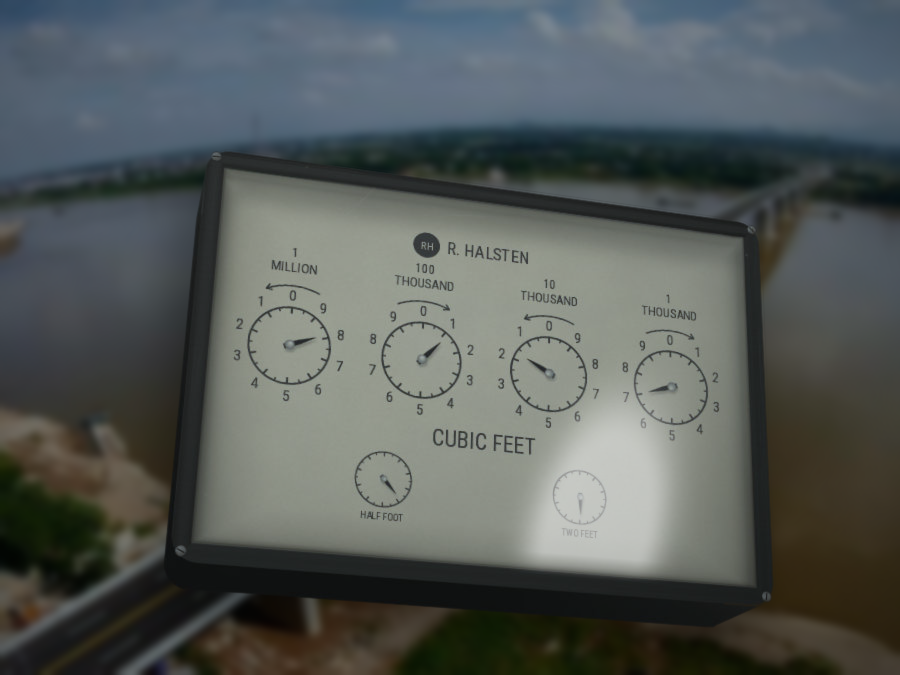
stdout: 811700ft³
